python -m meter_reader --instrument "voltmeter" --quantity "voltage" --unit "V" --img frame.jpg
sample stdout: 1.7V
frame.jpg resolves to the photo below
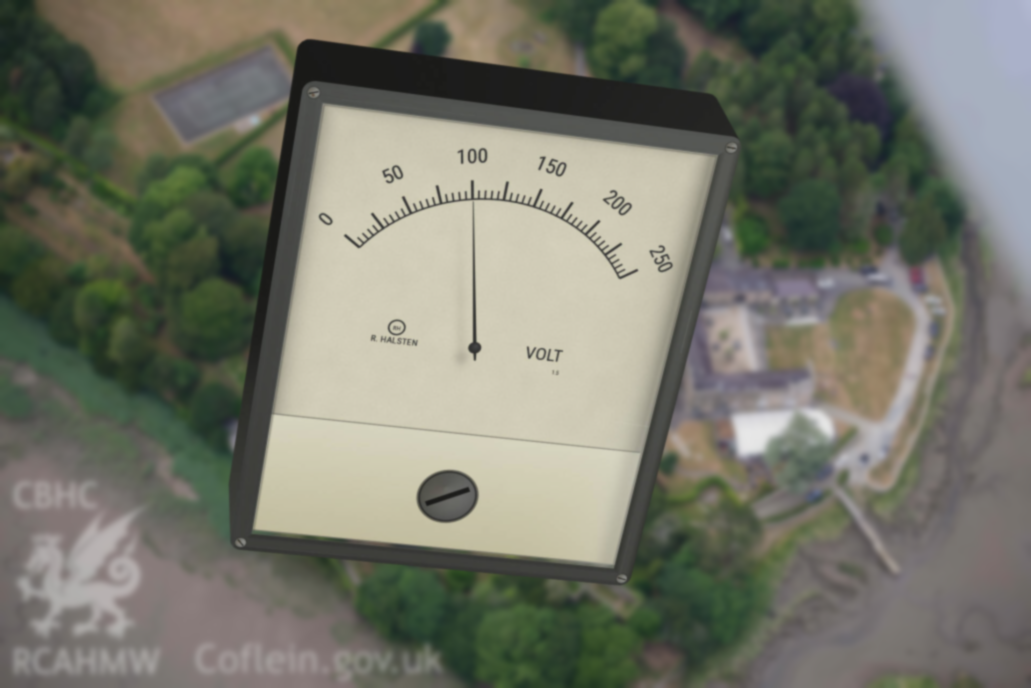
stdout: 100V
